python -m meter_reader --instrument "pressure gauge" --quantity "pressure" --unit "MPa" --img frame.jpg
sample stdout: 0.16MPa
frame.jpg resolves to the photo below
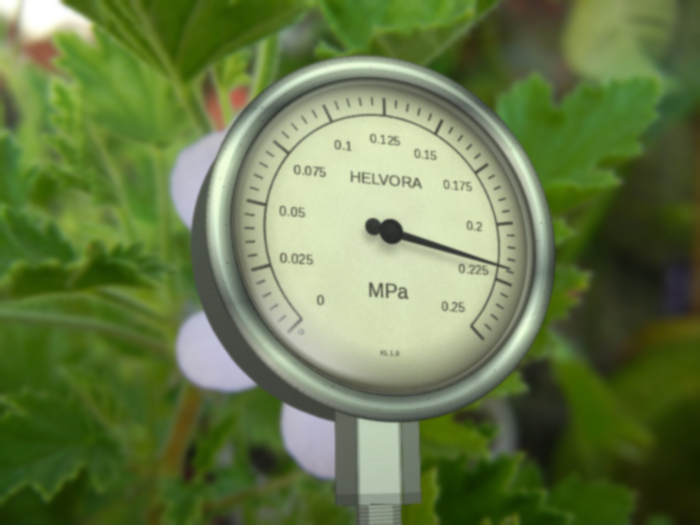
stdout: 0.22MPa
